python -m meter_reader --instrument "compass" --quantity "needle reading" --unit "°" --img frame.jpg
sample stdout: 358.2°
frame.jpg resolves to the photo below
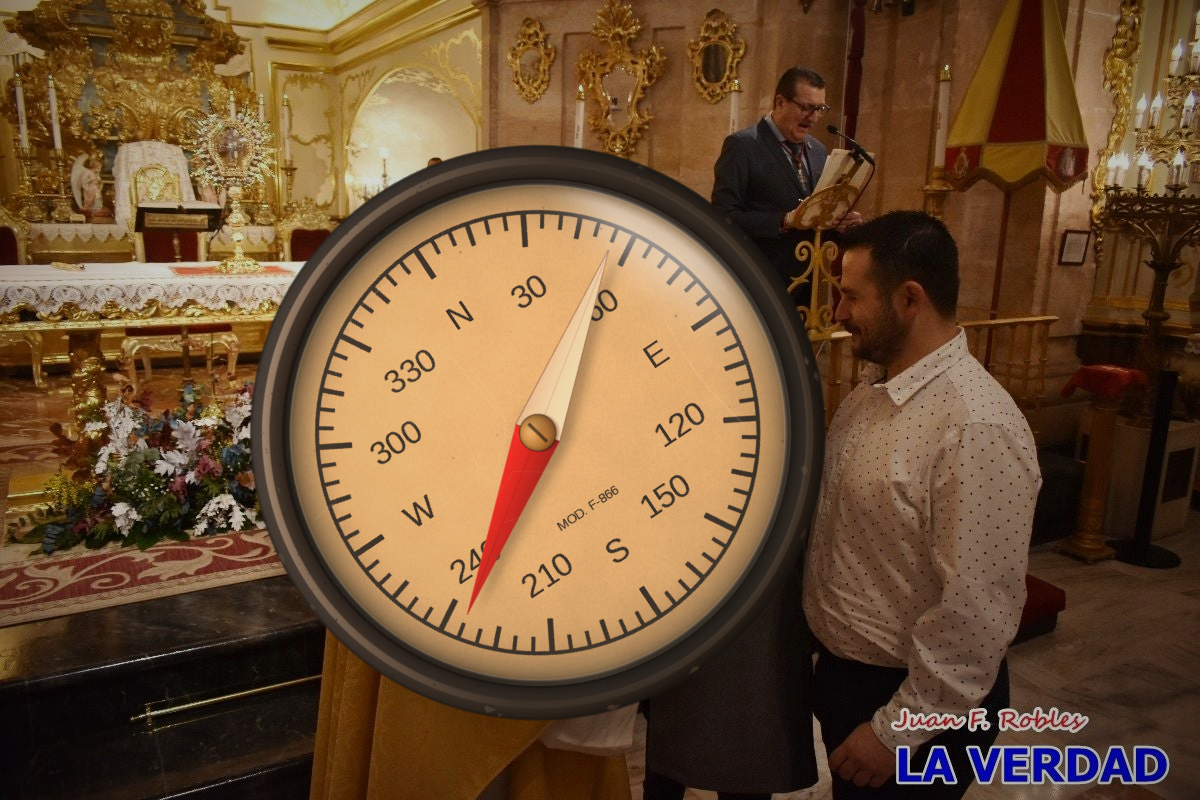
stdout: 235°
